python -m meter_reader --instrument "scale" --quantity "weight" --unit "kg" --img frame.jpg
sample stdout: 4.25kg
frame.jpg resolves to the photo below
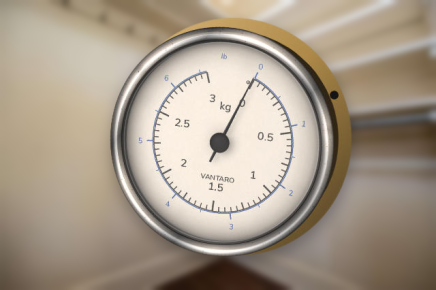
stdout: 0kg
